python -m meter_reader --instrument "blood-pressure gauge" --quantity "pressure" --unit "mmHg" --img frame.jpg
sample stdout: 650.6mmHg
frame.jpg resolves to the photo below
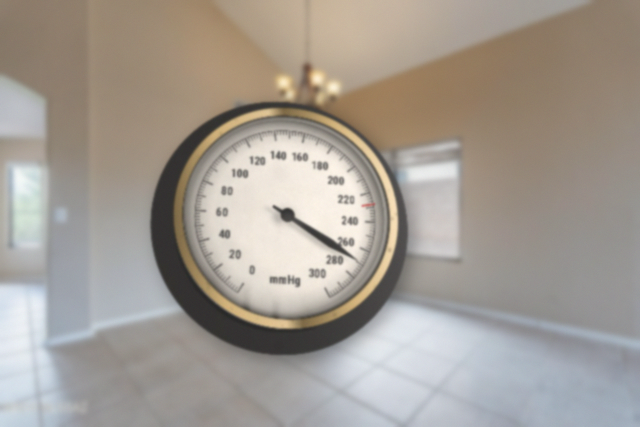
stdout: 270mmHg
